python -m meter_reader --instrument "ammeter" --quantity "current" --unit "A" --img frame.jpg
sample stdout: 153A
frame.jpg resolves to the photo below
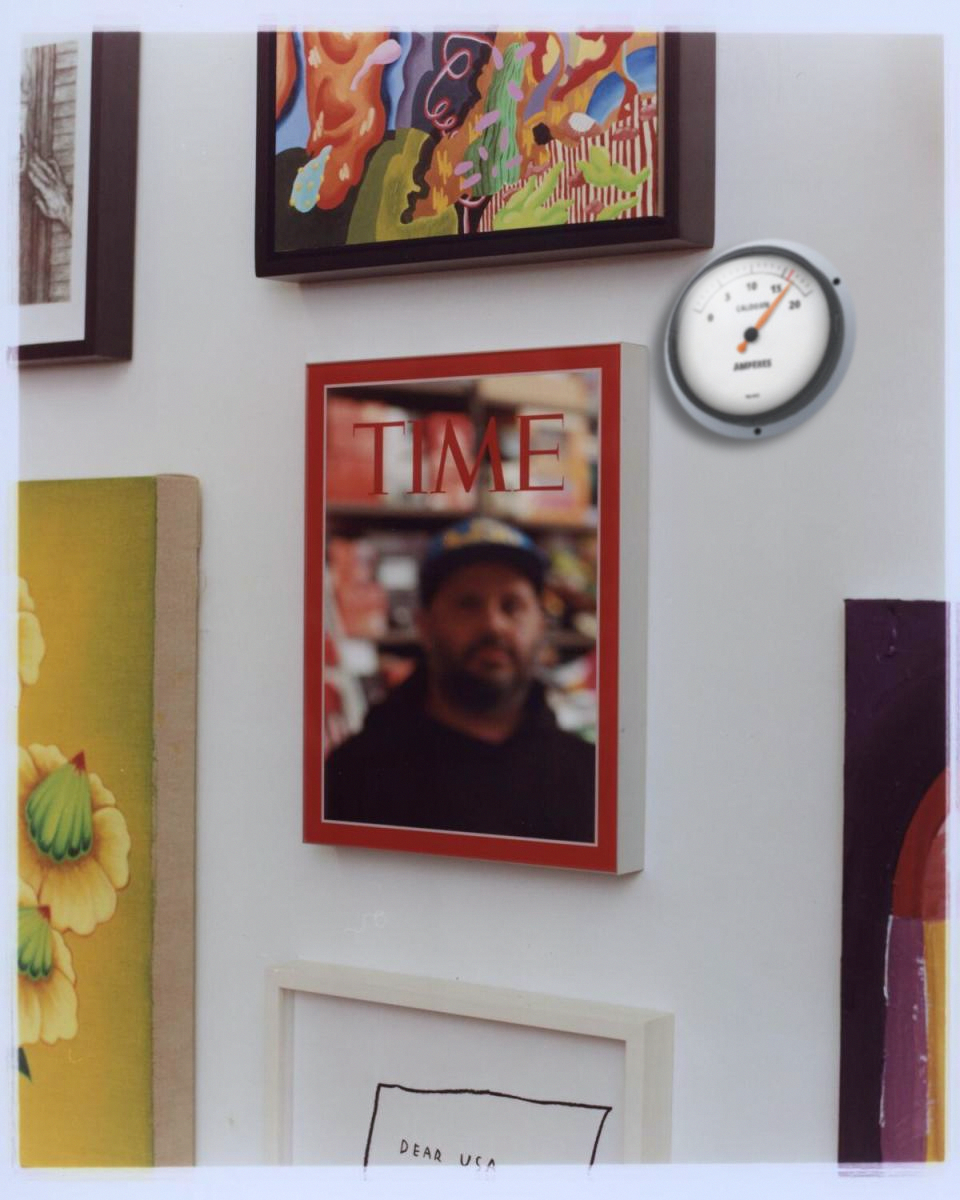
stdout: 17A
